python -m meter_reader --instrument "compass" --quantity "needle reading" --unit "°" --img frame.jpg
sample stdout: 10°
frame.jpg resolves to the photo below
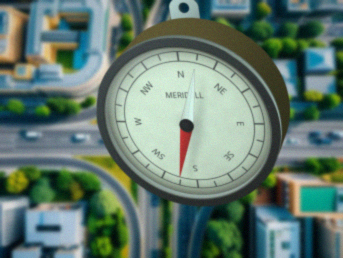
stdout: 195°
